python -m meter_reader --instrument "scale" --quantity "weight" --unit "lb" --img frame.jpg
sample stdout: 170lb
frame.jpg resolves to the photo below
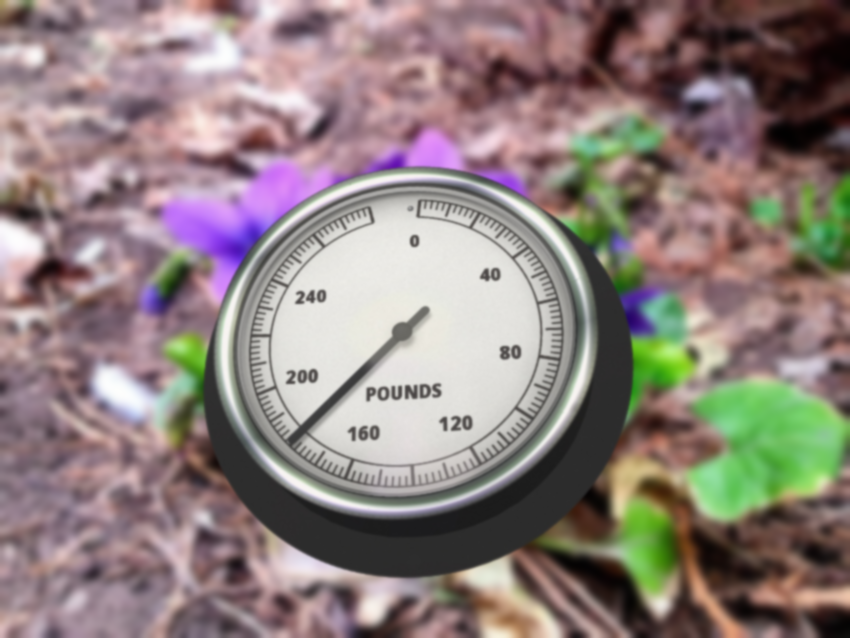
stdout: 180lb
